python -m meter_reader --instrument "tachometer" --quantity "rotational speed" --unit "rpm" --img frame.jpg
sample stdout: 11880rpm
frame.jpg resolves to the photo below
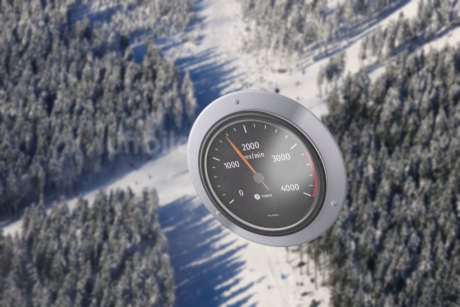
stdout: 1600rpm
